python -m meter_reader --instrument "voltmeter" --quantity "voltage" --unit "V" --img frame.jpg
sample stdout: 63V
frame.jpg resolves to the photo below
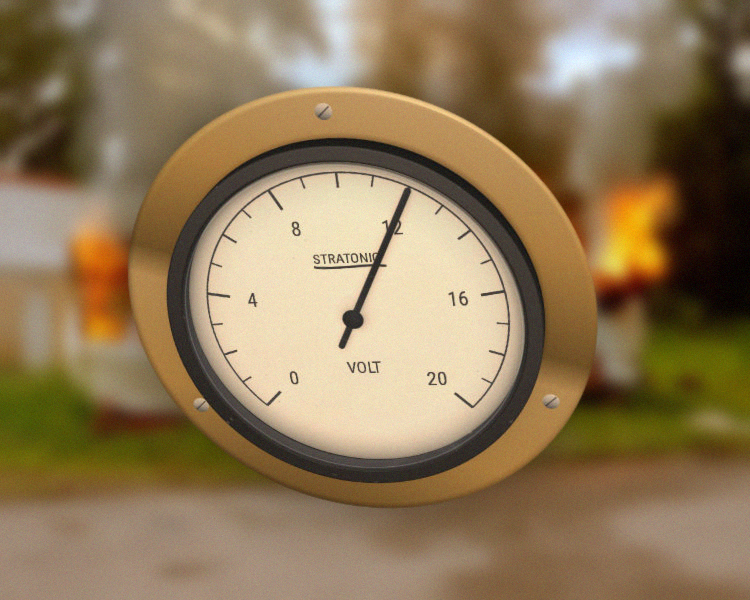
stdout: 12V
